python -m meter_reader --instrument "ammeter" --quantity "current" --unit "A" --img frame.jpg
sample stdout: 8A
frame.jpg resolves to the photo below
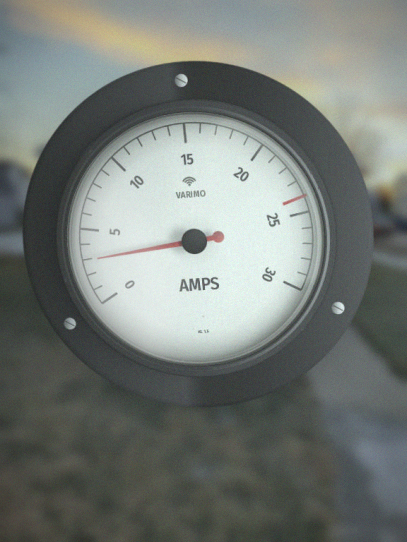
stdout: 3A
